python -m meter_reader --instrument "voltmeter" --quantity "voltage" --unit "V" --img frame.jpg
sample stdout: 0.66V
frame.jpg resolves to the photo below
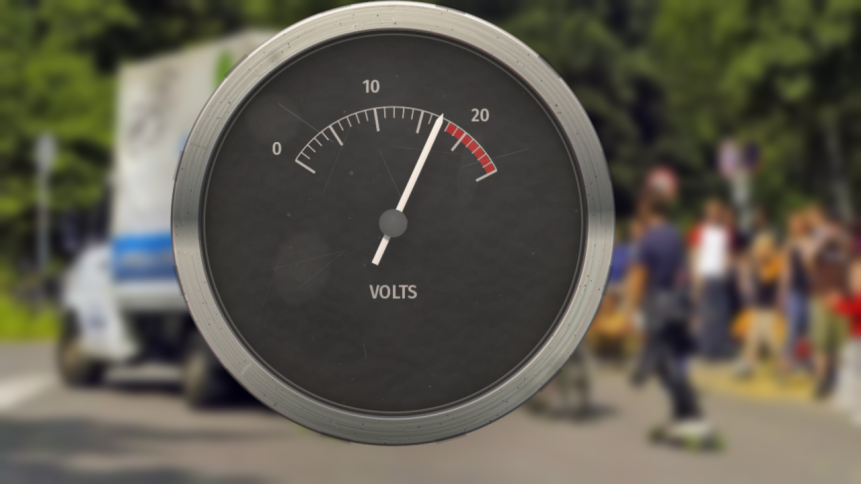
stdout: 17V
